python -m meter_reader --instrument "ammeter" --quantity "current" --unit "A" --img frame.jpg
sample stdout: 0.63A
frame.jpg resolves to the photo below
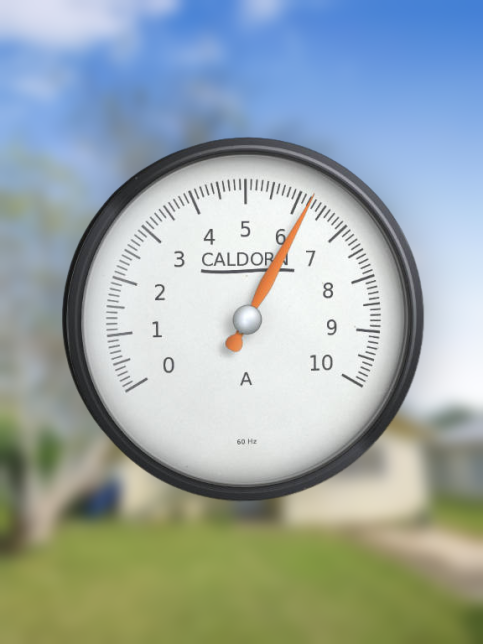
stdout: 6.2A
